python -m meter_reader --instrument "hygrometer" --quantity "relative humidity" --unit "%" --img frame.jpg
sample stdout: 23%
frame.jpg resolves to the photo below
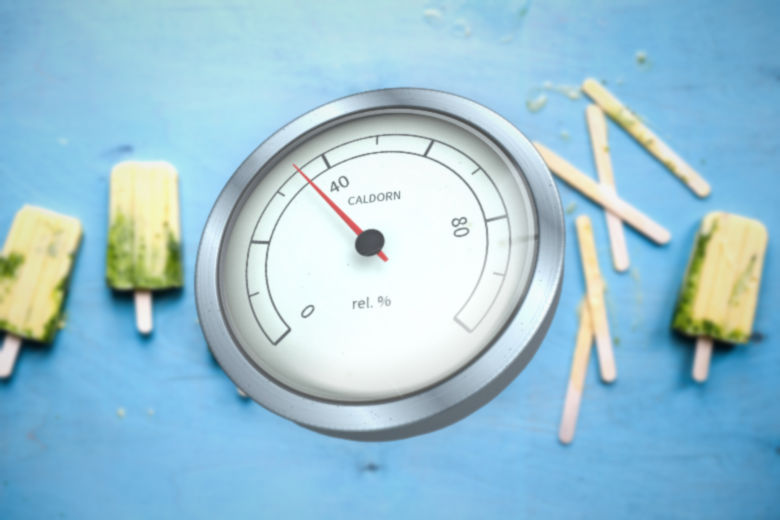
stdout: 35%
